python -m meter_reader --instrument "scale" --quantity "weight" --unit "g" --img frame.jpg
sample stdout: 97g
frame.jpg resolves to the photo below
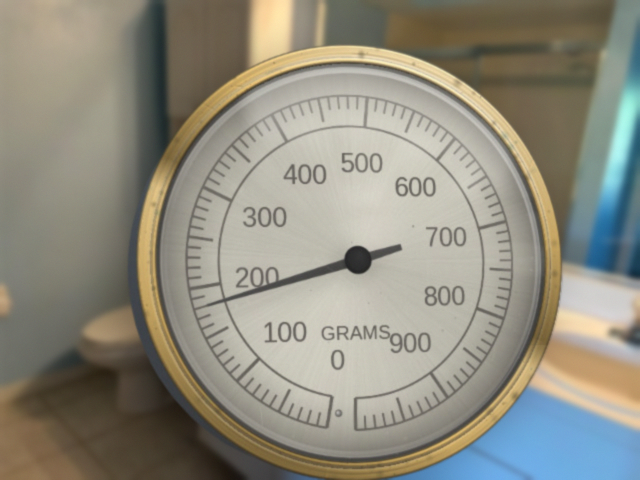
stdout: 180g
